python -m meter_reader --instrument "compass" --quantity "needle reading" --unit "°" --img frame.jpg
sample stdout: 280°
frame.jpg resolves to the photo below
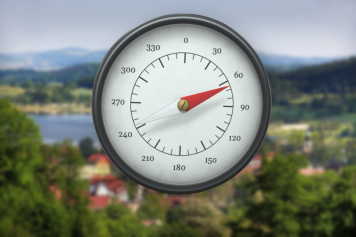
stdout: 65°
